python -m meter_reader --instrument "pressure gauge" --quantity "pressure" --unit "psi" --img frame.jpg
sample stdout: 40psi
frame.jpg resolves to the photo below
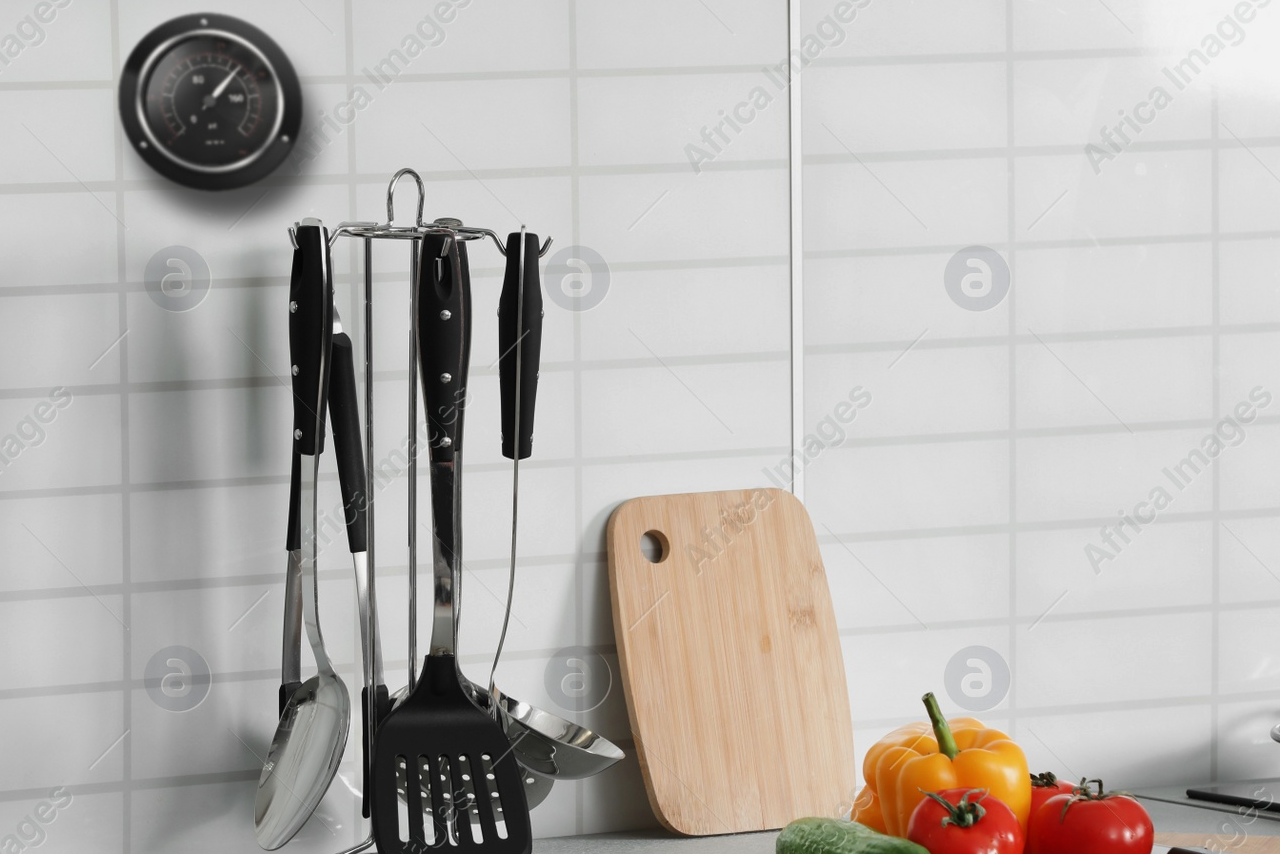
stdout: 130psi
